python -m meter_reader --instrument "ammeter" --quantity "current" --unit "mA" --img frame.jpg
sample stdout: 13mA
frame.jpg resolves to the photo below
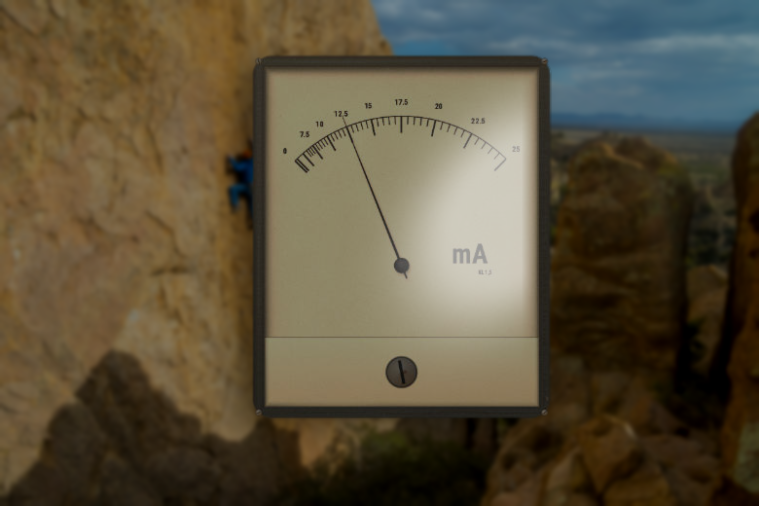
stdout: 12.5mA
